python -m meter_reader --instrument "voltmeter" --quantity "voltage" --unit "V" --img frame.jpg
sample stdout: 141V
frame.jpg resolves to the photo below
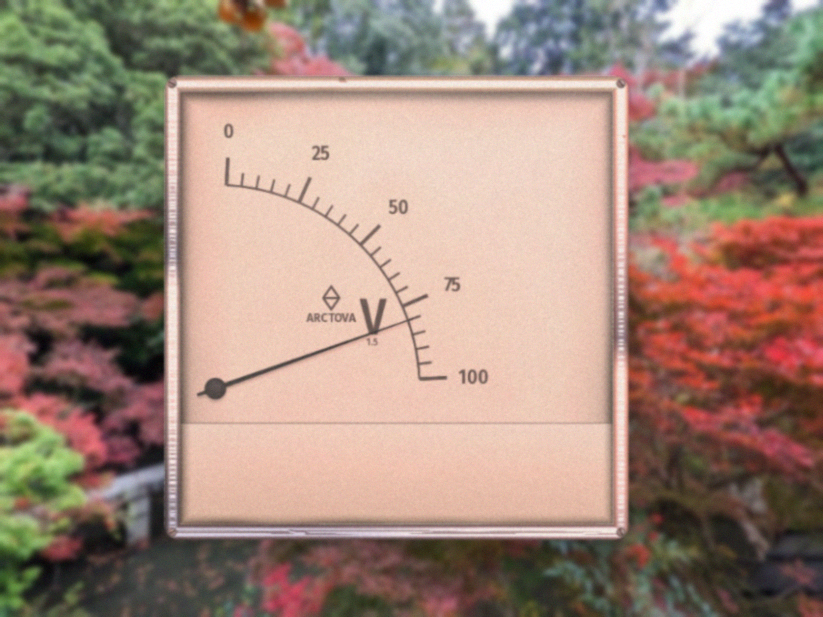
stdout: 80V
